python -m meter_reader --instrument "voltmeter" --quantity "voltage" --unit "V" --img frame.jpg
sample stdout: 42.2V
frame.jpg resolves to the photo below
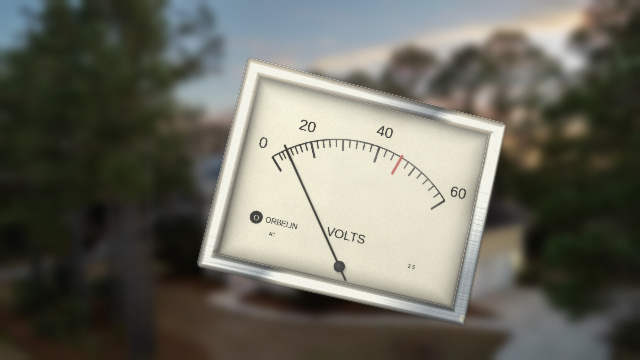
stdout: 10V
